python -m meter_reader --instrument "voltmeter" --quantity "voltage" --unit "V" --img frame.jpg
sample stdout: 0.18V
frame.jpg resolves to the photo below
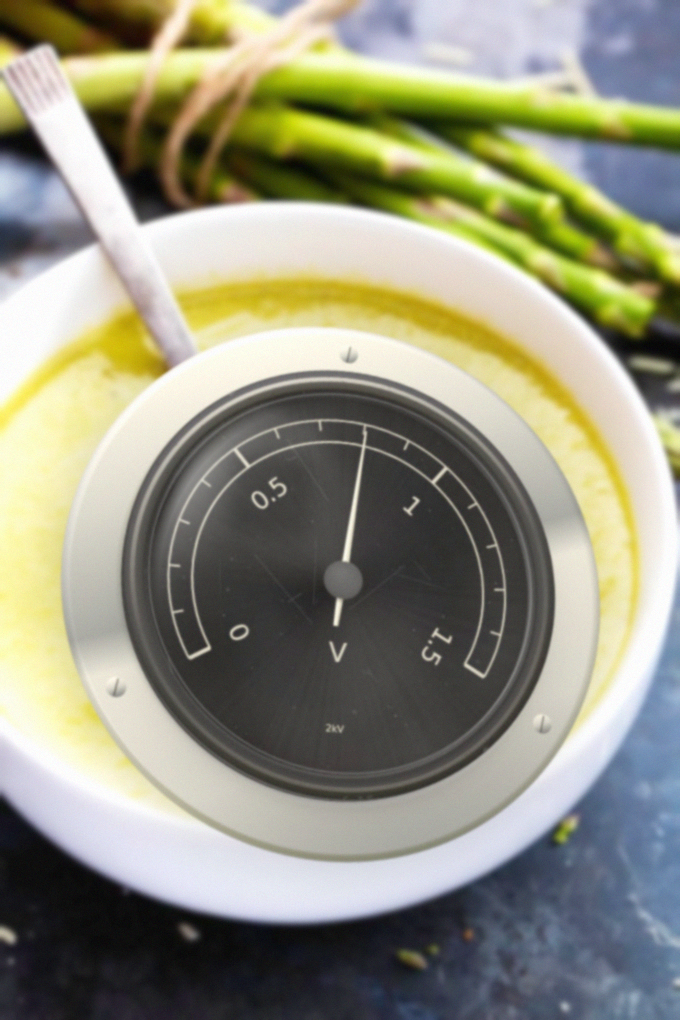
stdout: 0.8V
